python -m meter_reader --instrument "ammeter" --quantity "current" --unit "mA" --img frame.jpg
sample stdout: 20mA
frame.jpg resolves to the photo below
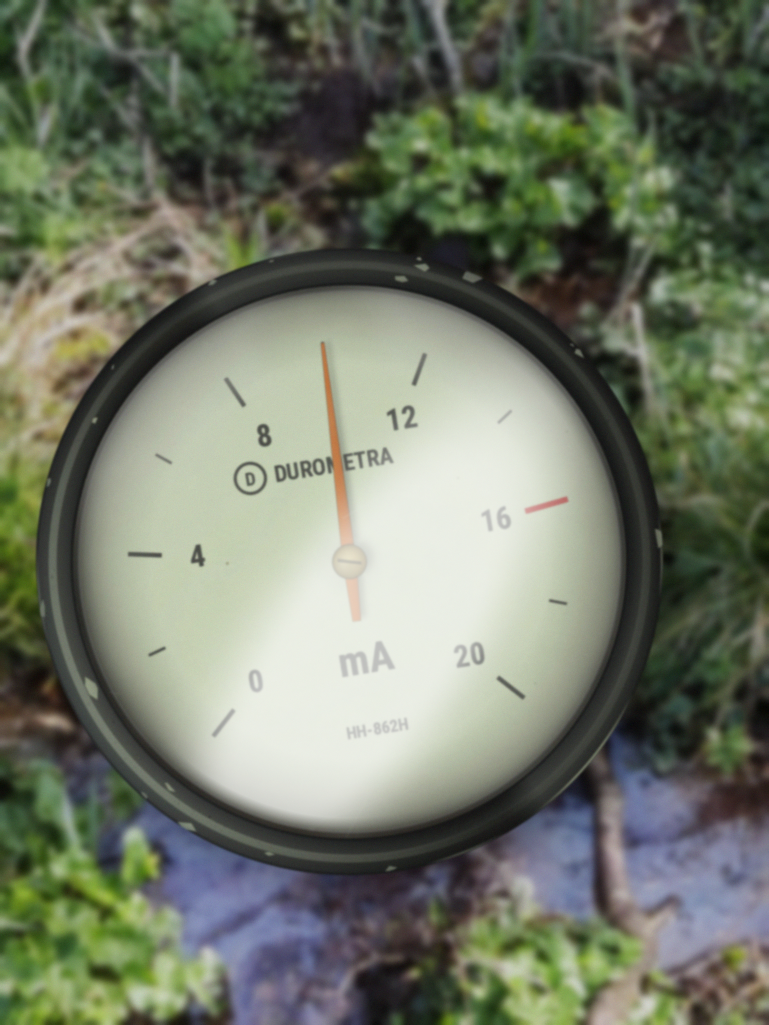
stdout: 10mA
